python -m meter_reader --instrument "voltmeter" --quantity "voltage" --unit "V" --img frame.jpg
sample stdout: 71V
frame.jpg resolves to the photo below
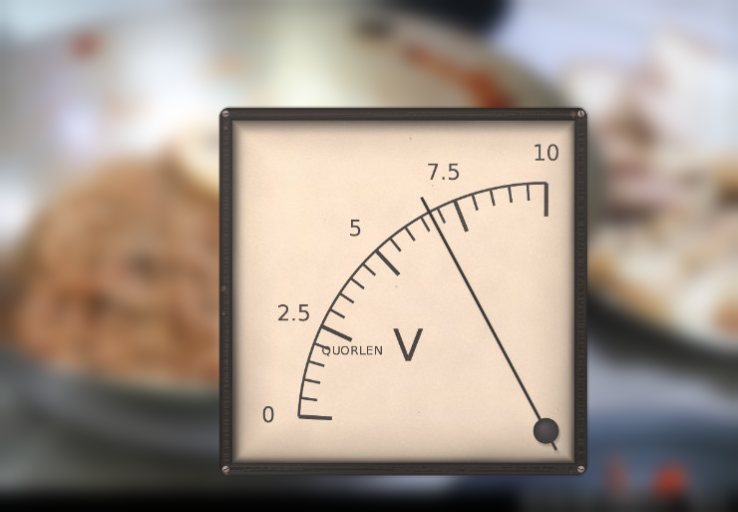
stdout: 6.75V
